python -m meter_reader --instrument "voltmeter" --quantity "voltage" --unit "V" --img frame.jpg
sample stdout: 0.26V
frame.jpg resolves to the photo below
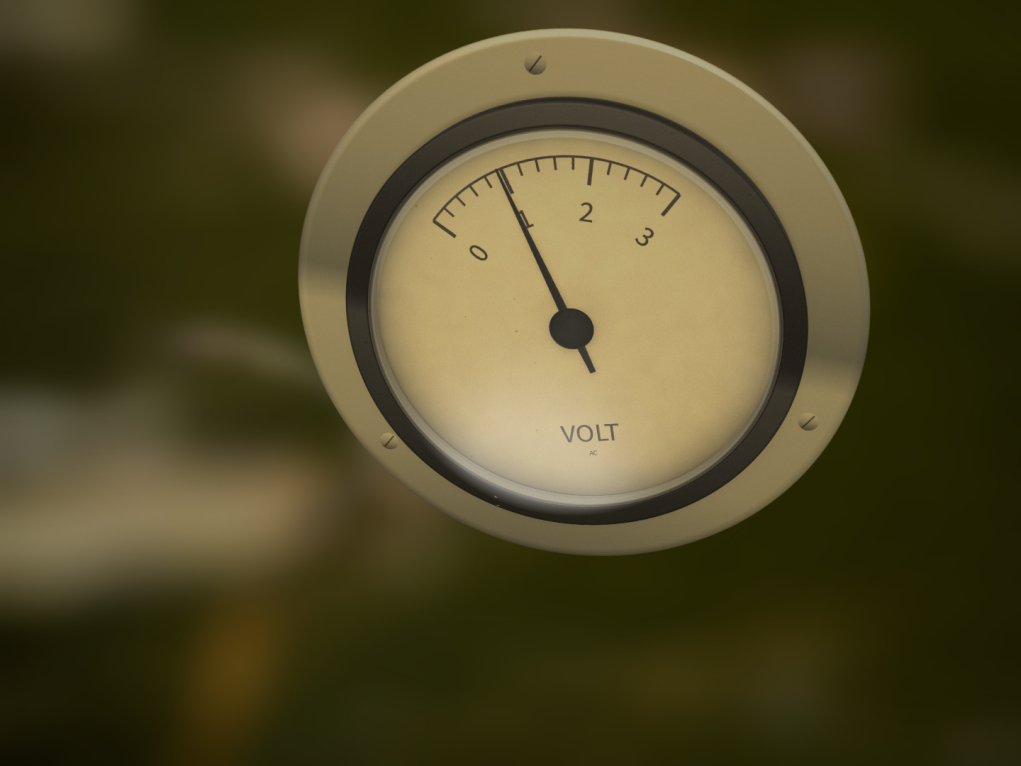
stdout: 1V
